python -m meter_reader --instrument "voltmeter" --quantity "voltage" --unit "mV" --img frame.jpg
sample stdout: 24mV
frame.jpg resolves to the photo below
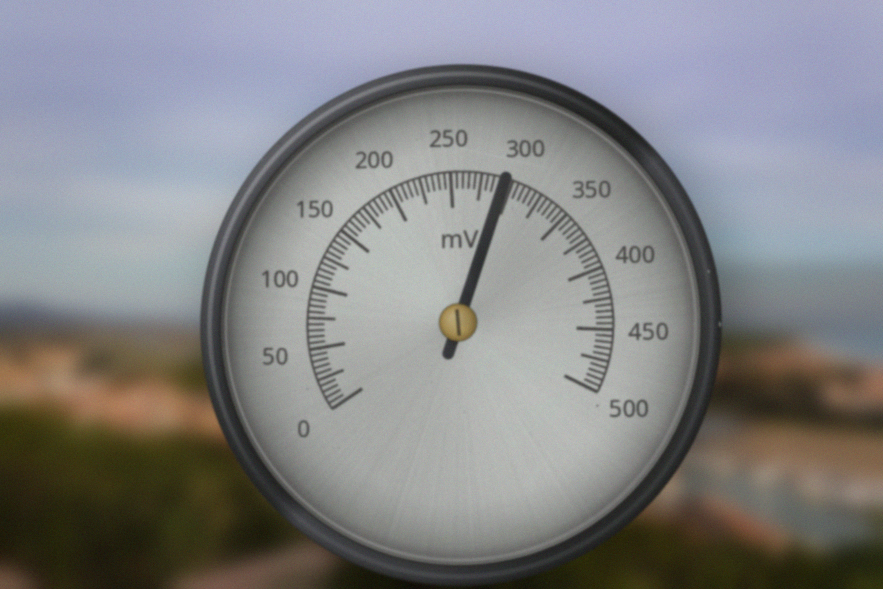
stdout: 295mV
